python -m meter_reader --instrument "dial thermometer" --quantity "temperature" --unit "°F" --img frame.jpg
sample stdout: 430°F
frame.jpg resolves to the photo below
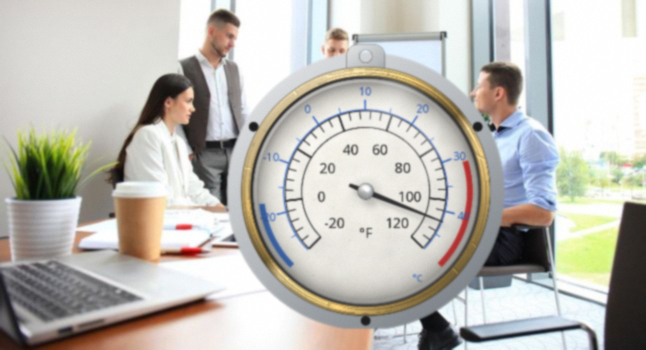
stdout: 108°F
